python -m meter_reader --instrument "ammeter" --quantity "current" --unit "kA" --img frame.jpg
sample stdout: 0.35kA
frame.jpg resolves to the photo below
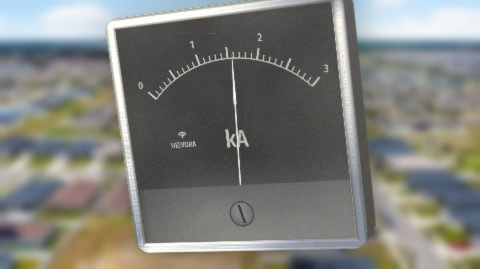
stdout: 1.6kA
